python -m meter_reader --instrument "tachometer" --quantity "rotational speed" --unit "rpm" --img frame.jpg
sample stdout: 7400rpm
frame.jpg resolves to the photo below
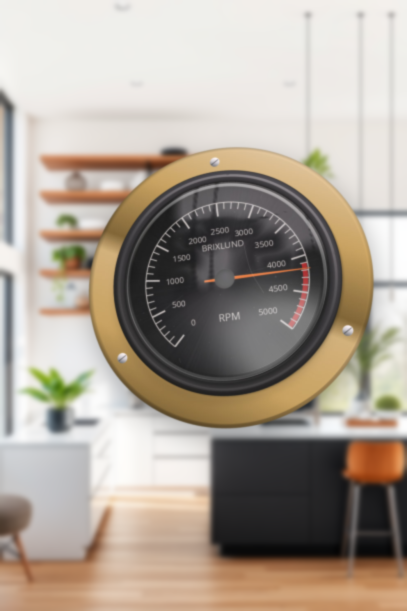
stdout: 4200rpm
